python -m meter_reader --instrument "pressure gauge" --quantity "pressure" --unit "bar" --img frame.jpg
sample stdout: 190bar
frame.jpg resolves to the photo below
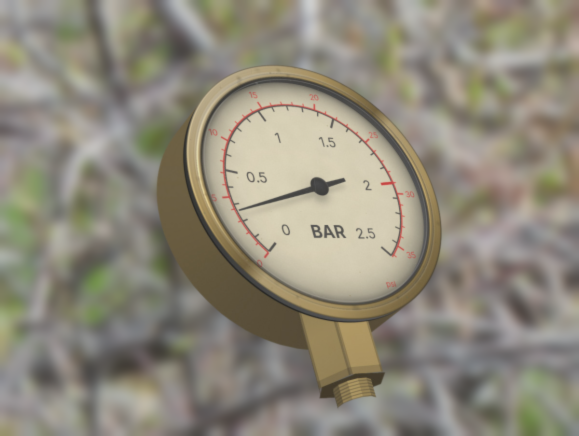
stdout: 0.25bar
